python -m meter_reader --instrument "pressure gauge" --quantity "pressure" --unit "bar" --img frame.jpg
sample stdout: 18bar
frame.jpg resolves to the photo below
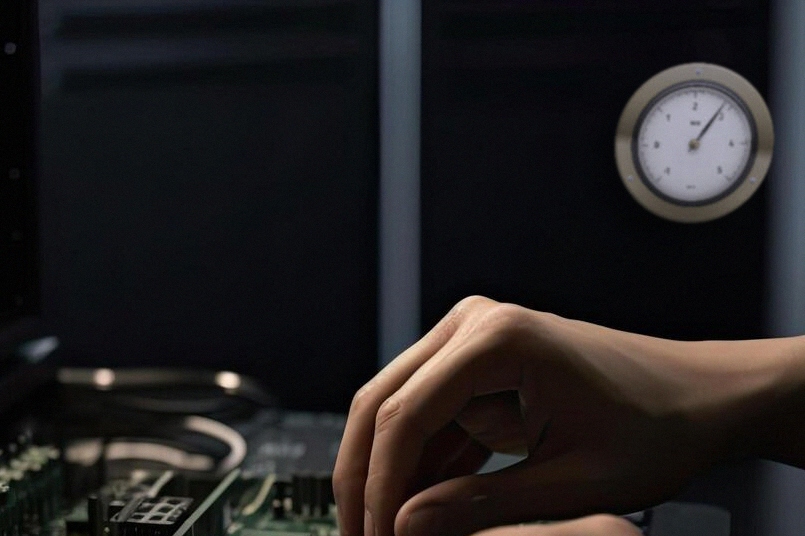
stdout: 2.8bar
